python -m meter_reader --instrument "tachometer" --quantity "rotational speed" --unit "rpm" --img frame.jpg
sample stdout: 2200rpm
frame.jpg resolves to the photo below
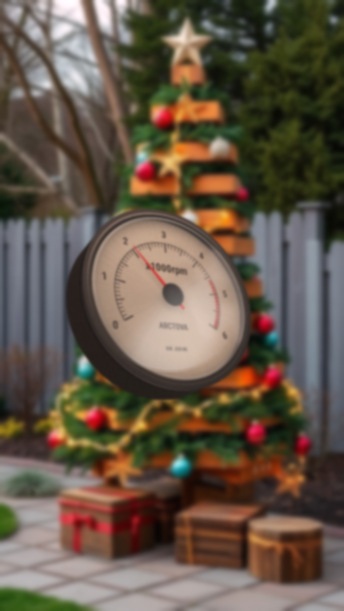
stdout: 2000rpm
